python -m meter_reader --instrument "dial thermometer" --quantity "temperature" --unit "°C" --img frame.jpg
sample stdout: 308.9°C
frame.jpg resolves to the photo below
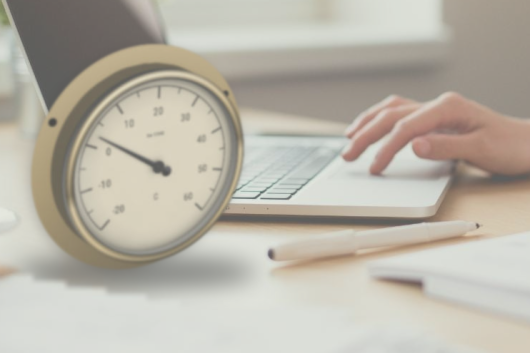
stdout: 2.5°C
